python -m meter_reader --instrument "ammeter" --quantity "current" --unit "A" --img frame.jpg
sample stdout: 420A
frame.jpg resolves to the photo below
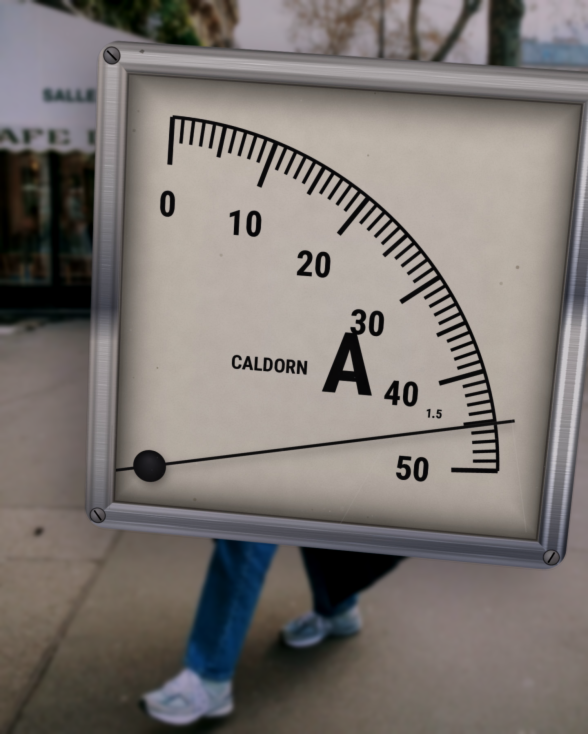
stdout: 45A
